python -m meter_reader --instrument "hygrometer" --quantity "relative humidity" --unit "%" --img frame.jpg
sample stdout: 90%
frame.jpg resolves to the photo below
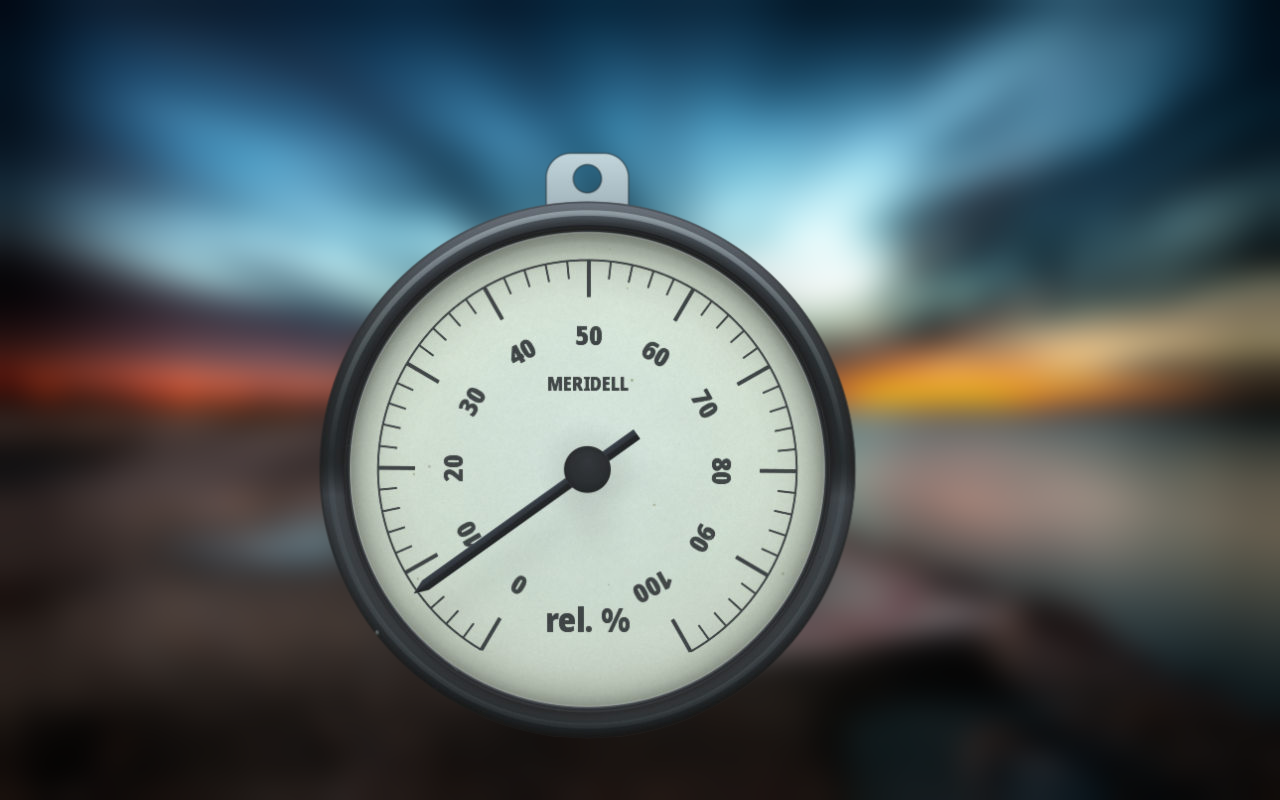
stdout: 8%
